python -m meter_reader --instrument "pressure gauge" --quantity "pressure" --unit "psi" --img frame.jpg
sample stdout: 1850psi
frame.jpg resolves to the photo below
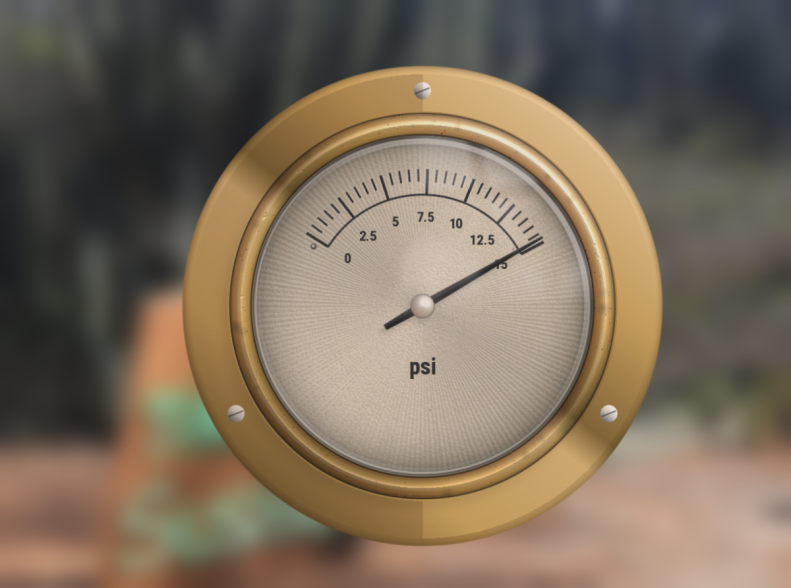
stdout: 14.75psi
